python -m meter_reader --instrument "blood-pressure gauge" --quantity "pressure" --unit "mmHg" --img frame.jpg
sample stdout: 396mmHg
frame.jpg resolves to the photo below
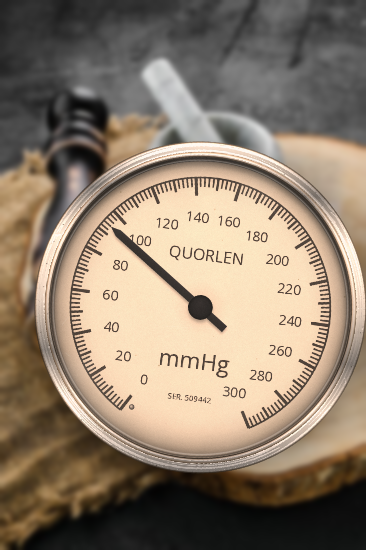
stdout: 94mmHg
